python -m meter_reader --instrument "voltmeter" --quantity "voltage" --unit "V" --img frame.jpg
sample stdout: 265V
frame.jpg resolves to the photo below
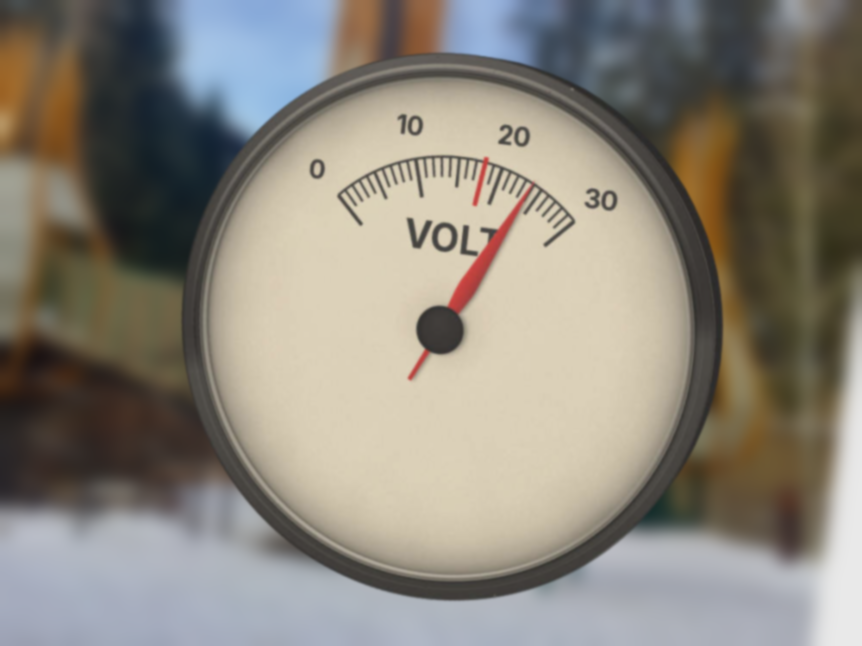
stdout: 24V
